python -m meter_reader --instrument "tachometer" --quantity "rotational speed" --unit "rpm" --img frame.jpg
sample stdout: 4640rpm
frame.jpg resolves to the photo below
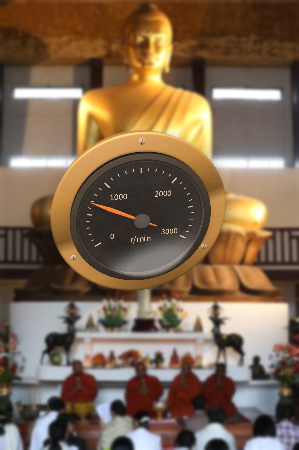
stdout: 700rpm
